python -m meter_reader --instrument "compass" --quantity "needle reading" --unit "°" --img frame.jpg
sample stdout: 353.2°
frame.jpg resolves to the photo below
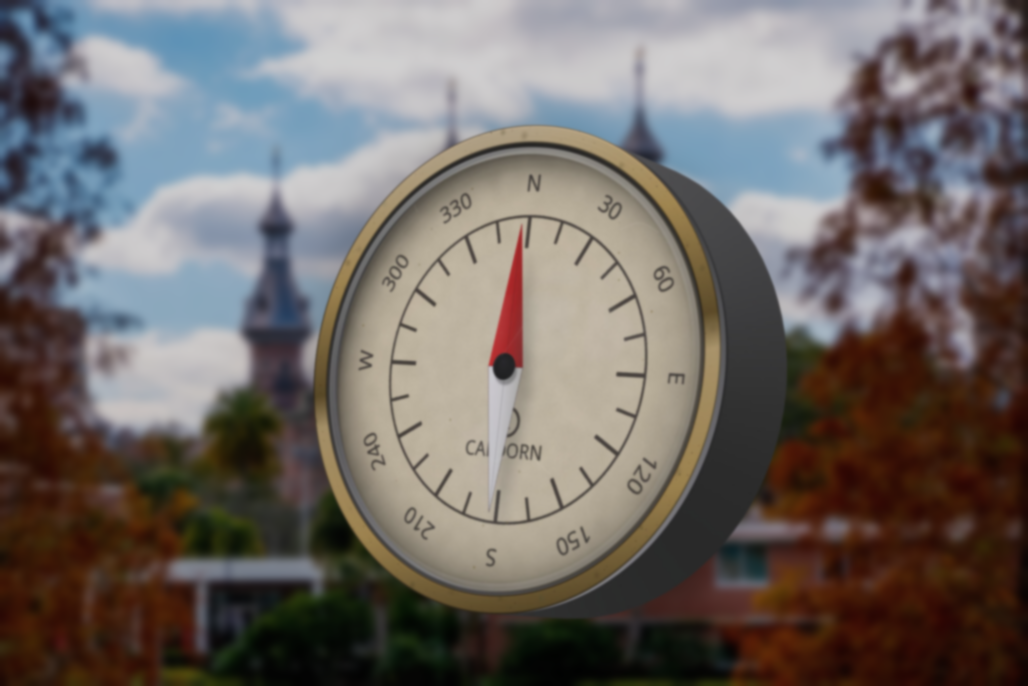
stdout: 0°
